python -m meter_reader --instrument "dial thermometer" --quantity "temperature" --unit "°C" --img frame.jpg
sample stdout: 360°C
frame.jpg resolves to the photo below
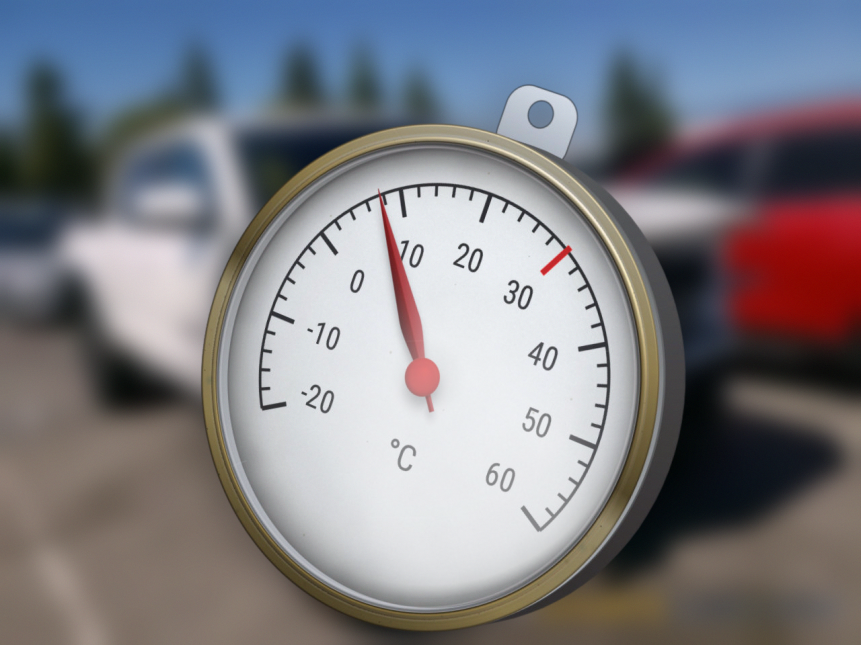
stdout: 8°C
